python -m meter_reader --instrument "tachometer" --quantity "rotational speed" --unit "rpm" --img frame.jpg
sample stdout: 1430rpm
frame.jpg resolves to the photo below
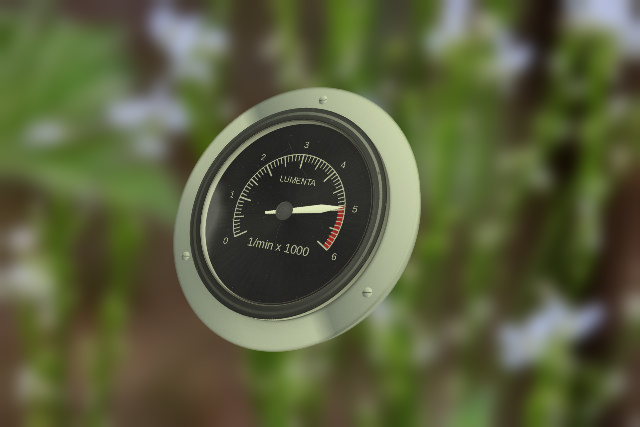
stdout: 5000rpm
